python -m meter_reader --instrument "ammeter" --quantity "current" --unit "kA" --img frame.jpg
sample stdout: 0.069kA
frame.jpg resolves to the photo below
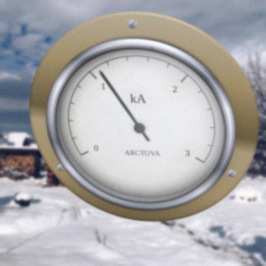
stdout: 1.1kA
